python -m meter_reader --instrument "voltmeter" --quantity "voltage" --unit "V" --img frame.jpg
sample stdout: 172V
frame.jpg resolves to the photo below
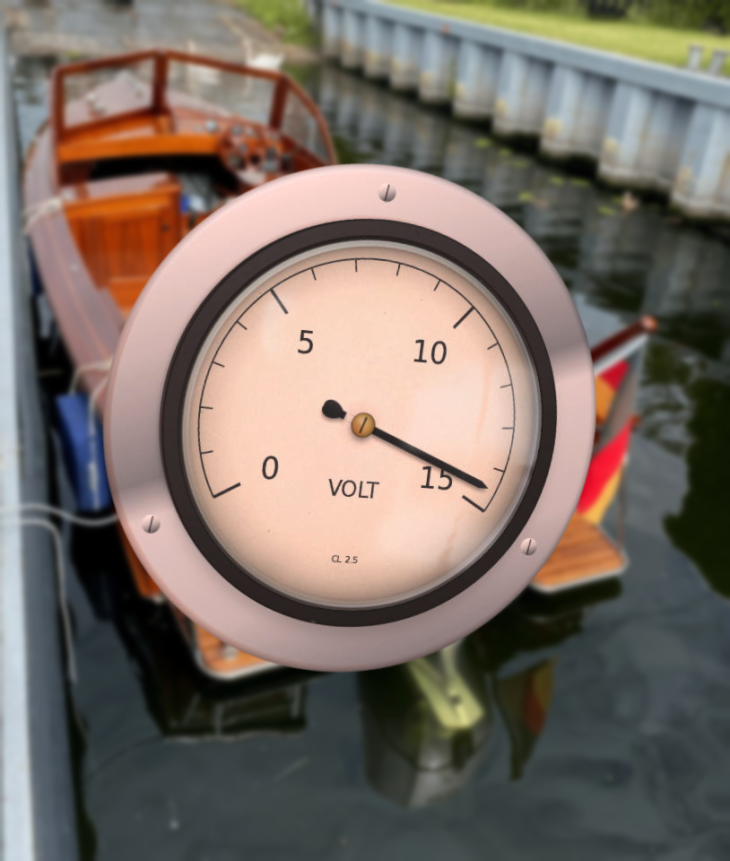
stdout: 14.5V
